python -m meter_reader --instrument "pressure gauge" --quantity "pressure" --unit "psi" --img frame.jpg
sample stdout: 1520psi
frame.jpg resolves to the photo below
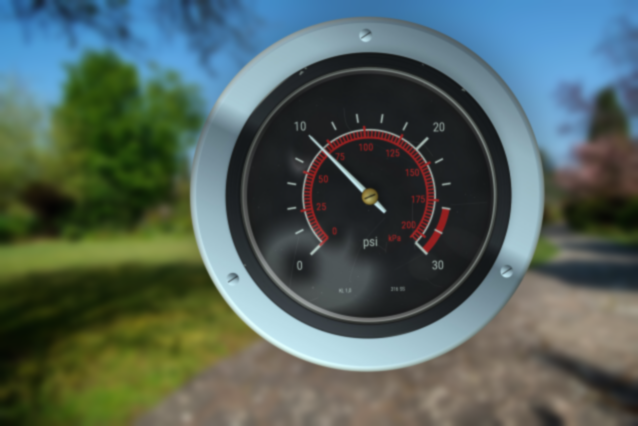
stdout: 10psi
